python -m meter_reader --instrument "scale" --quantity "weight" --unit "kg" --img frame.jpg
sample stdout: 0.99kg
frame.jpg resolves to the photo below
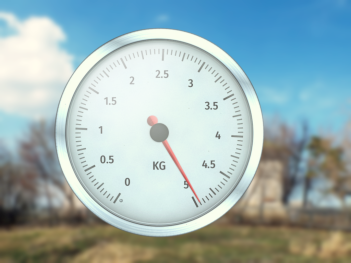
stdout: 4.95kg
